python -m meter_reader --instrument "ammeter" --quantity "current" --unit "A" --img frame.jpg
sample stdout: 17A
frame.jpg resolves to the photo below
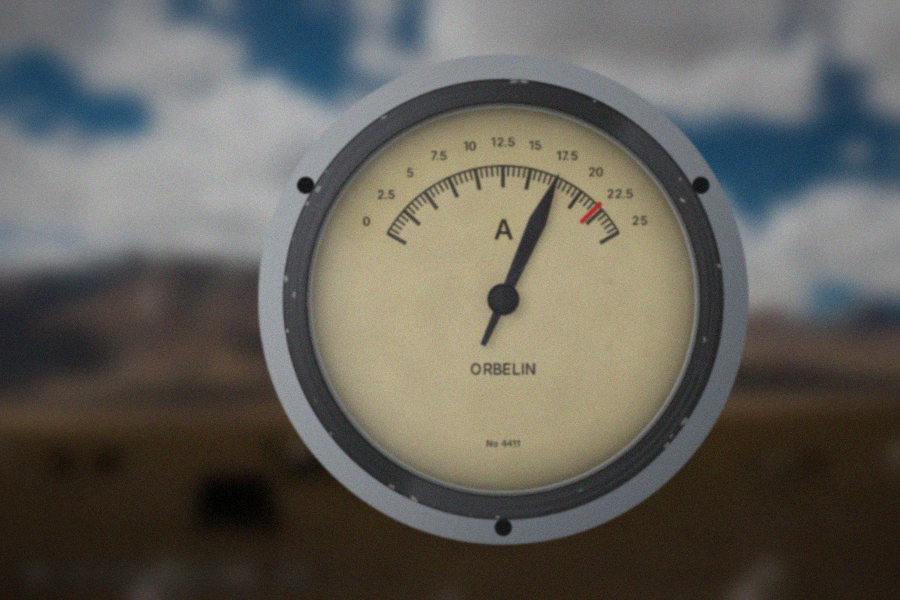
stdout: 17.5A
